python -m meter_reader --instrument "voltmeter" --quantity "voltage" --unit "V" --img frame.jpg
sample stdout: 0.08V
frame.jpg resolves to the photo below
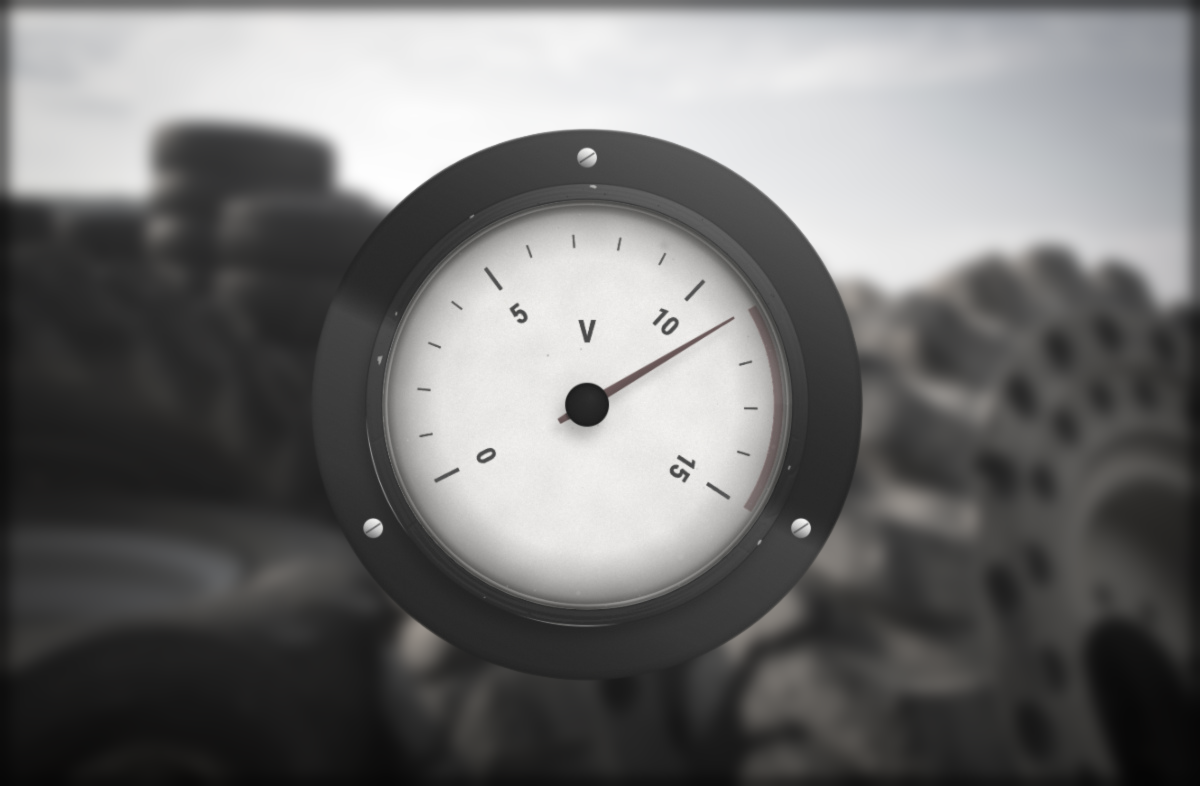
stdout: 11V
